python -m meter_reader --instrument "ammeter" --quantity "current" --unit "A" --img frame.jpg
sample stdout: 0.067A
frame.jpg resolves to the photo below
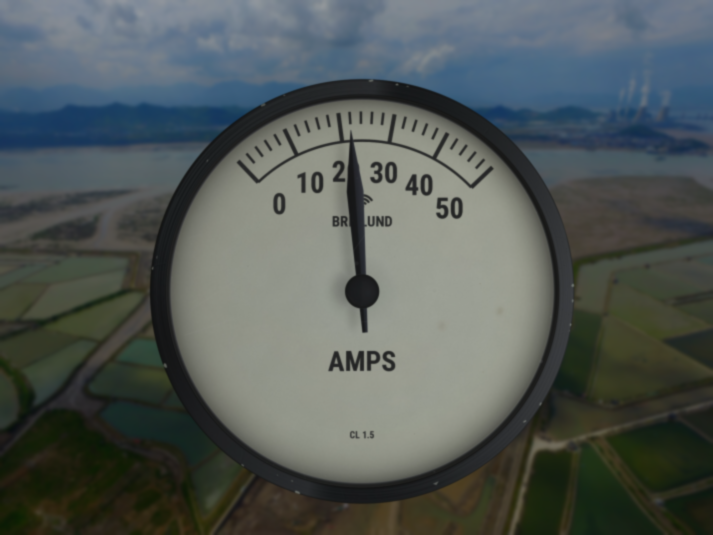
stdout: 22A
